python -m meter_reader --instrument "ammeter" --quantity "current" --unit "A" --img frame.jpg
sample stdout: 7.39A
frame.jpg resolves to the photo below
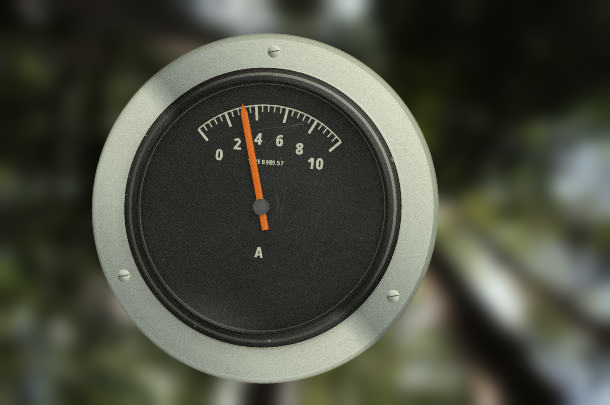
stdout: 3.2A
